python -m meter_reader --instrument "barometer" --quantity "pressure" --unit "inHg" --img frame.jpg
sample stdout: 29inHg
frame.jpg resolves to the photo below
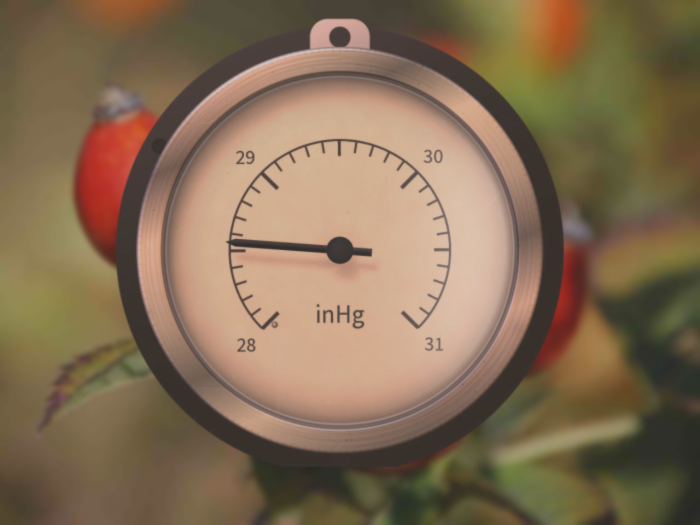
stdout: 28.55inHg
